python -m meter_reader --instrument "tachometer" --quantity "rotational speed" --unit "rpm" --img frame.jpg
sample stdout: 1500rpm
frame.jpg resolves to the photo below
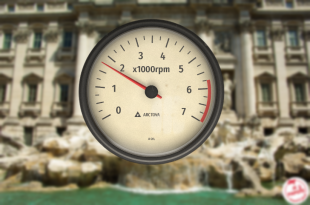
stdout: 1750rpm
